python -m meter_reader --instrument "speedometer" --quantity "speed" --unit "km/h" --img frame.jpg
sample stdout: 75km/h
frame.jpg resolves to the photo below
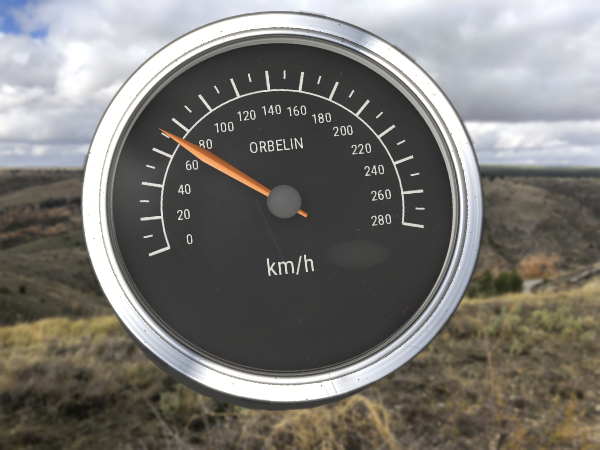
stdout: 70km/h
